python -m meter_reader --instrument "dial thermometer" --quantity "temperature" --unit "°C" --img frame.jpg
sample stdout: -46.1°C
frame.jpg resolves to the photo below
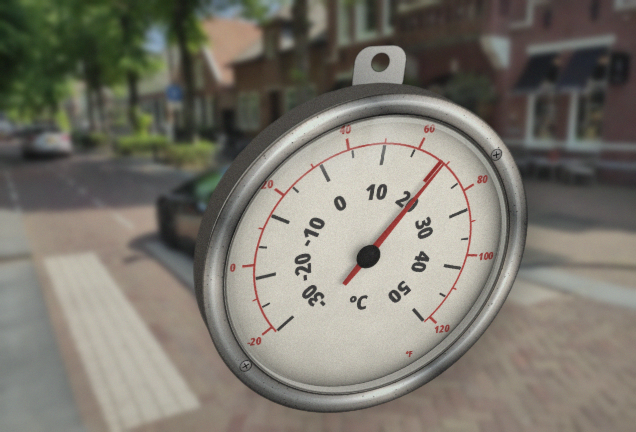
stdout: 20°C
